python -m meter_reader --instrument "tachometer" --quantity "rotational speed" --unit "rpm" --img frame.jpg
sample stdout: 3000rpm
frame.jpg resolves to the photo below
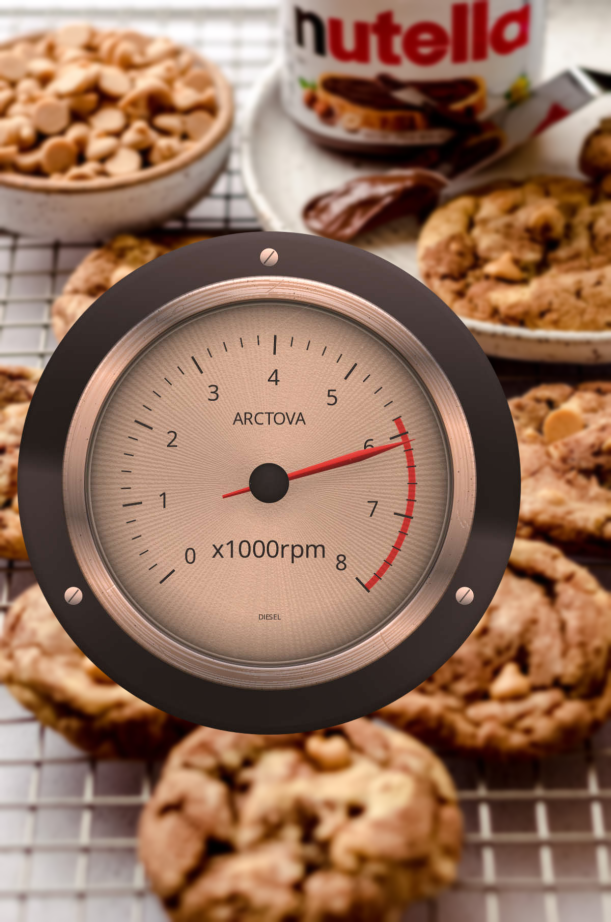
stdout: 6100rpm
